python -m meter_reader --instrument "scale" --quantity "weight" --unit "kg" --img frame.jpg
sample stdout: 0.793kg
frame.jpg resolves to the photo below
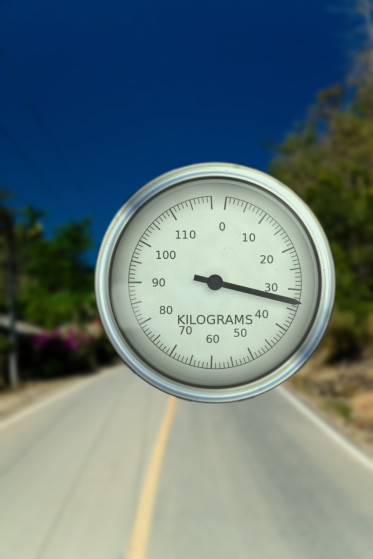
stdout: 33kg
